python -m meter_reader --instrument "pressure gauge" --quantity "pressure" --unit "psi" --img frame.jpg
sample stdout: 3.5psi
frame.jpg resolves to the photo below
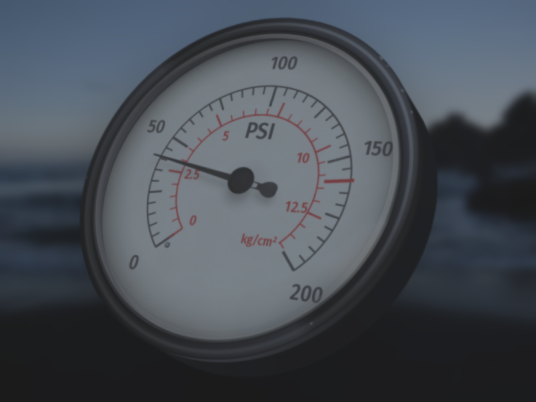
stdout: 40psi
